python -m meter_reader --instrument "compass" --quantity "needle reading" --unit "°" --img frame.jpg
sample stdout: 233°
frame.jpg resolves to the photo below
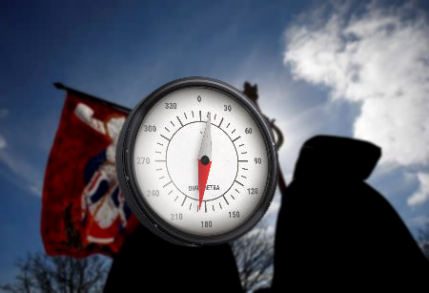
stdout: 190°
